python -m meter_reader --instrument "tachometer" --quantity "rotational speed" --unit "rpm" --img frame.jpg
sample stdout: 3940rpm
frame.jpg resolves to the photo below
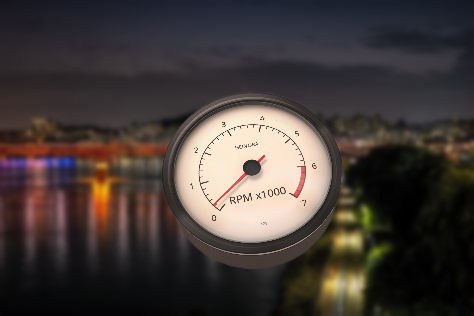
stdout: 200rpm
